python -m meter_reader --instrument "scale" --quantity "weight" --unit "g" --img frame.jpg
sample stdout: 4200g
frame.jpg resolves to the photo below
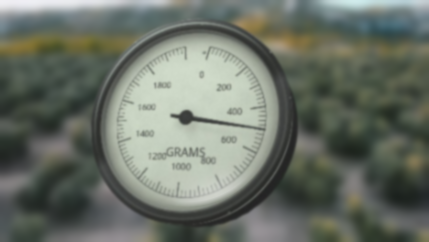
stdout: 500g
